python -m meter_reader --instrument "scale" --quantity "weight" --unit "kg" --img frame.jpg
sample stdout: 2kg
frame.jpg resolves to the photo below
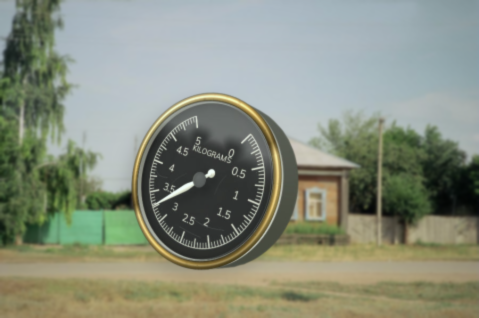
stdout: 3.25kg
